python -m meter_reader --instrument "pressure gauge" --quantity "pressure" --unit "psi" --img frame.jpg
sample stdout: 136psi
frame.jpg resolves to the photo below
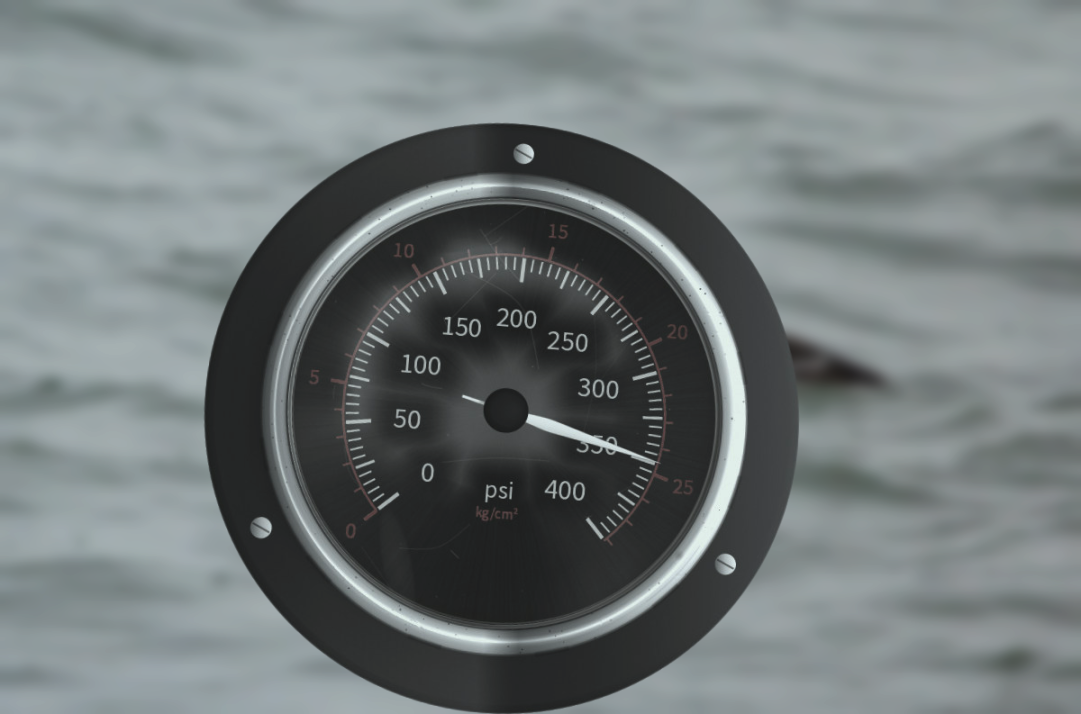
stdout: 350psi
